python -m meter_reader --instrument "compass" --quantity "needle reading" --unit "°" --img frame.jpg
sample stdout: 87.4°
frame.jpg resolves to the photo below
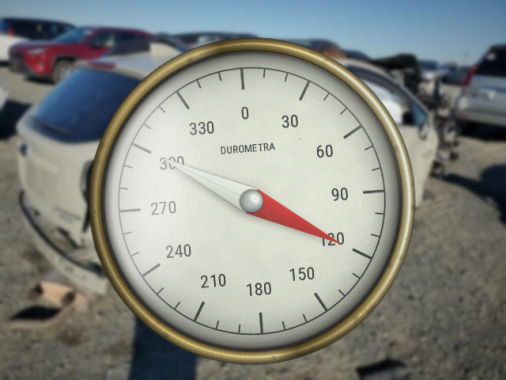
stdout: 120°
